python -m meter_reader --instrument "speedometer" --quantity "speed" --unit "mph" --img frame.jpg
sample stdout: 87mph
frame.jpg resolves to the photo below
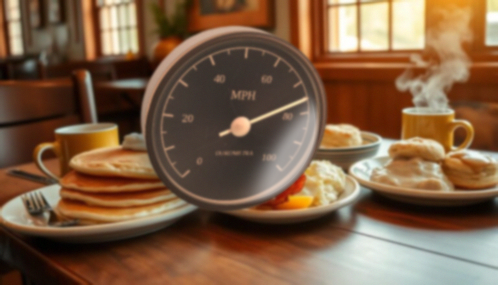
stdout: 75mph
